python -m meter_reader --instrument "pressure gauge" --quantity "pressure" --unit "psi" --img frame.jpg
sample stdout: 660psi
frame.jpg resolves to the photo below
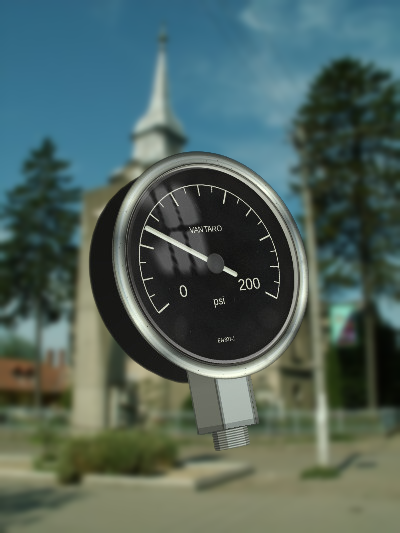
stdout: 50psi
